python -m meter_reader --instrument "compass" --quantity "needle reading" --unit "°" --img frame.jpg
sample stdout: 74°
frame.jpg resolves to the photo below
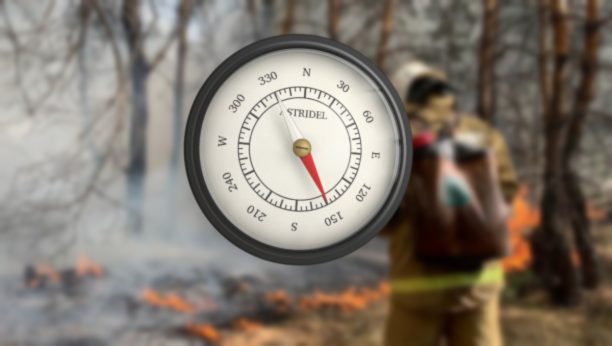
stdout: 150°
